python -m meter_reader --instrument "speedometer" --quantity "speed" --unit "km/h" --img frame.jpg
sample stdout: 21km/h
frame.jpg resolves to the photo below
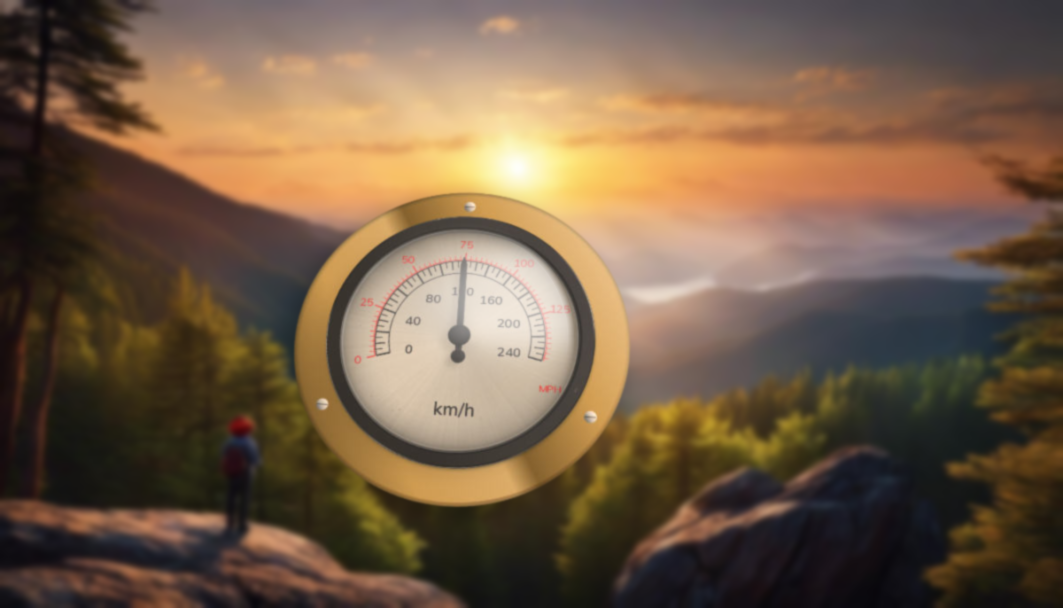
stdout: 120km/h
